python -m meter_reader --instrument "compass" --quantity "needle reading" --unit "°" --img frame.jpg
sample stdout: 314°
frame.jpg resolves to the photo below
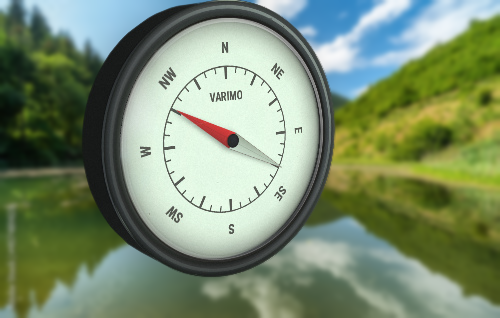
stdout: 300°
